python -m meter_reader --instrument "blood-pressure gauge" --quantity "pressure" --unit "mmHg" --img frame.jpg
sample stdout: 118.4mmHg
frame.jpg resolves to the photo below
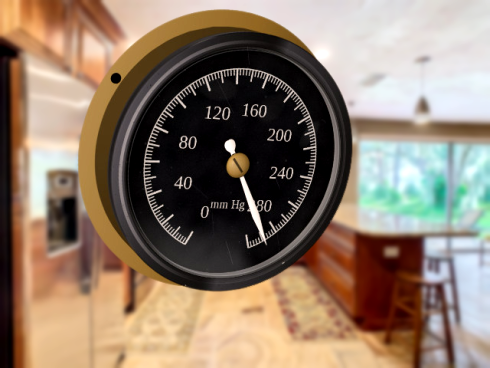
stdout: 290mmHg
